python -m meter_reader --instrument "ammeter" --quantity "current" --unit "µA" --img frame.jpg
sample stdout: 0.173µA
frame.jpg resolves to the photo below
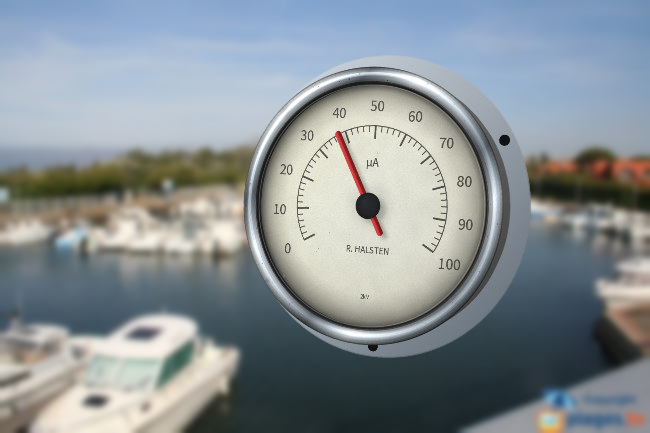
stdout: 38µA
